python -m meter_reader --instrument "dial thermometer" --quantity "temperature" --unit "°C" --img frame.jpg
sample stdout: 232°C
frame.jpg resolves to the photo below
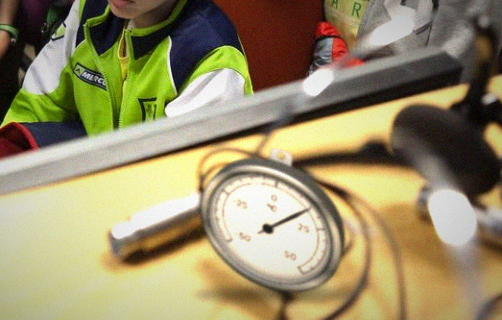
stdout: 15°C
